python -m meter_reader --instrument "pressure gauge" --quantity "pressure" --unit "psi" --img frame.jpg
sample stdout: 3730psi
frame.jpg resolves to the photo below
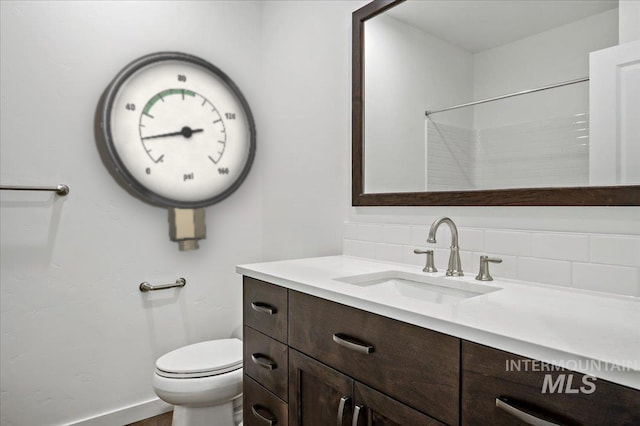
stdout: 20psi
